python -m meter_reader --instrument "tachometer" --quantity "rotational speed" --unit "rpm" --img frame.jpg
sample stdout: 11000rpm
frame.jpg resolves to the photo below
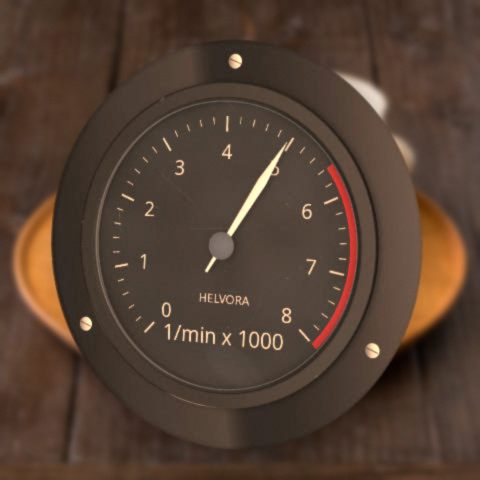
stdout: 5000rpm
